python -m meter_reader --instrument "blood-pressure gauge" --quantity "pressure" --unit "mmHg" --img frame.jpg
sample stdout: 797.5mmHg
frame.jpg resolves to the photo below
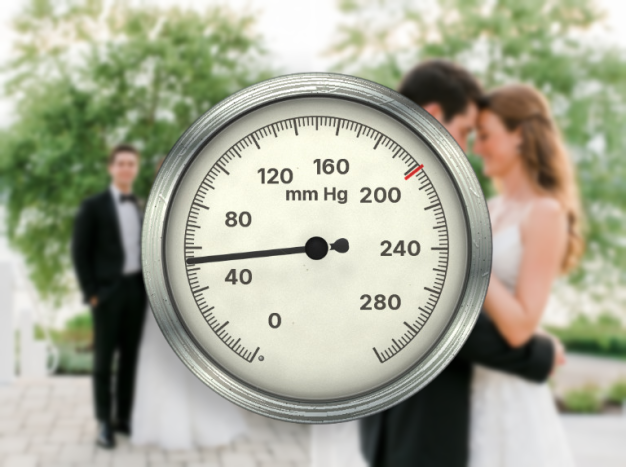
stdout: 54mmHg
